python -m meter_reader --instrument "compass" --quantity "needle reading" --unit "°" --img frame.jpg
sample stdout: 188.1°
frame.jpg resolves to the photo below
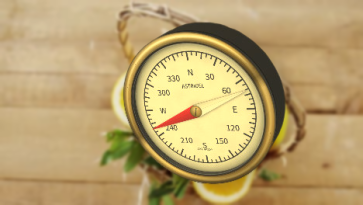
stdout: 250°
